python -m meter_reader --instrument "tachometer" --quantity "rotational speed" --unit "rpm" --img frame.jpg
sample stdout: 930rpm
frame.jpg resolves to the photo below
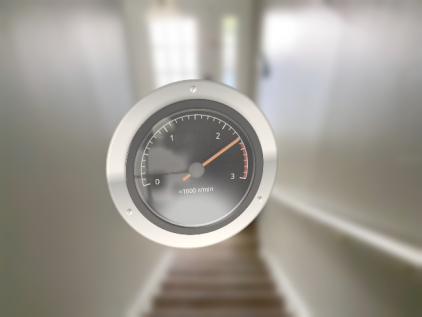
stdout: 2300rpm
